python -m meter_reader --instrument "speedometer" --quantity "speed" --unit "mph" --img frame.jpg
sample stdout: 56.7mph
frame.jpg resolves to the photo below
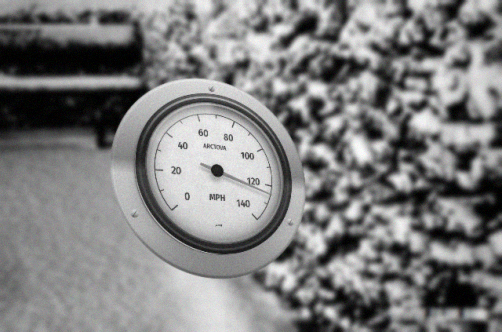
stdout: 125mph
